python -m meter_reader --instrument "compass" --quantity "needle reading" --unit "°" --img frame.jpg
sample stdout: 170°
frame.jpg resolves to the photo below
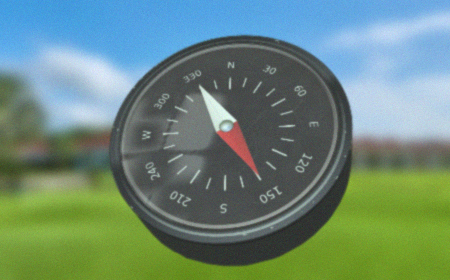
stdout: 150°
